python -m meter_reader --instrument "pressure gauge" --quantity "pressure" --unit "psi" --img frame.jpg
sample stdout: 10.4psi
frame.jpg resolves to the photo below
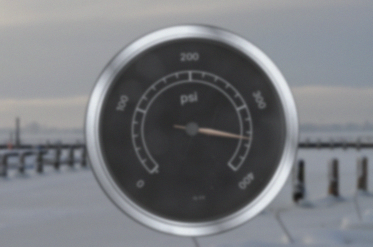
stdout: 350psi
